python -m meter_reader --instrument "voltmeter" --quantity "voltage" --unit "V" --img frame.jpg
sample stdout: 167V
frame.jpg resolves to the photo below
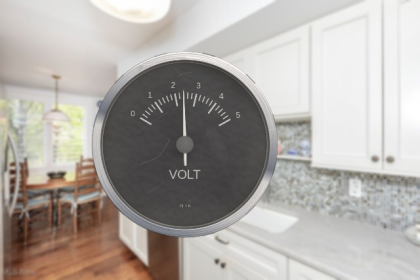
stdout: 2.4V
